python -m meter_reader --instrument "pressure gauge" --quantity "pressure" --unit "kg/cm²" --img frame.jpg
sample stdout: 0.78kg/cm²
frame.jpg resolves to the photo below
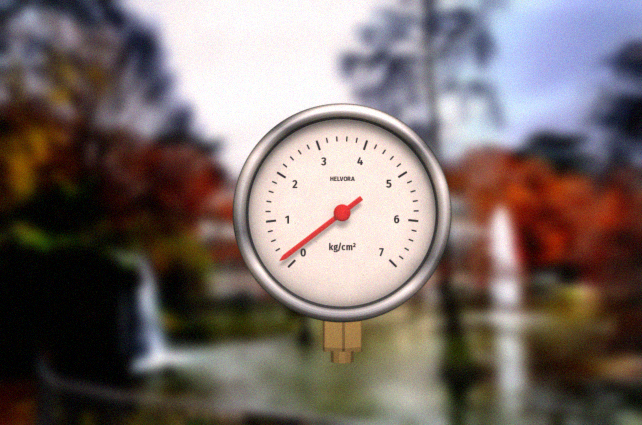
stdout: 0.2kg/cm²
